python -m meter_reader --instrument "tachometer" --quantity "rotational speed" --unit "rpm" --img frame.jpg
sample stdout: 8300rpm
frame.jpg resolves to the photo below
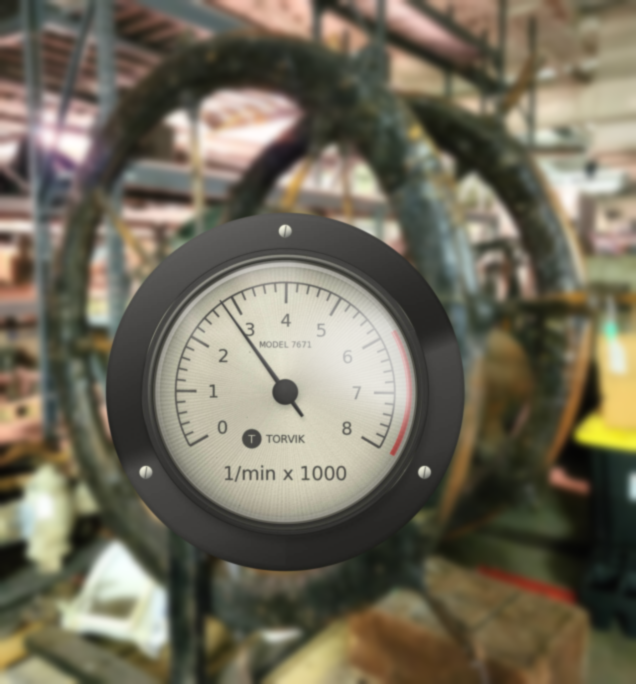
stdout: 2800rpm
